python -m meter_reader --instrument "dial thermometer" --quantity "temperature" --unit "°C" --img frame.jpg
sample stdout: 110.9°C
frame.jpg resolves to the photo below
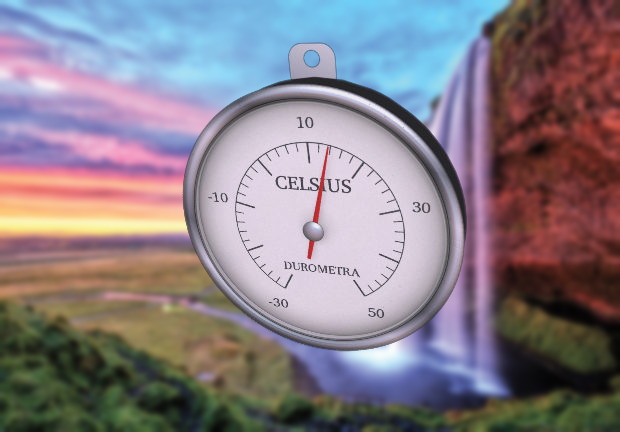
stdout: 14°C
